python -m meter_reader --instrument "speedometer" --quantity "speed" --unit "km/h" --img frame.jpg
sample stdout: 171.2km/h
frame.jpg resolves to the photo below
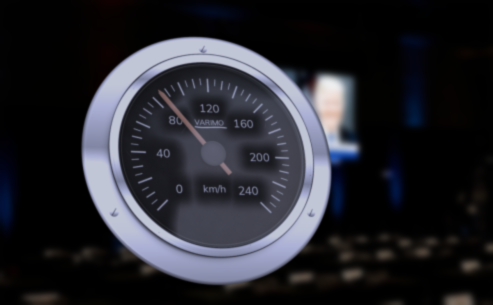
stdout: 85km/h
